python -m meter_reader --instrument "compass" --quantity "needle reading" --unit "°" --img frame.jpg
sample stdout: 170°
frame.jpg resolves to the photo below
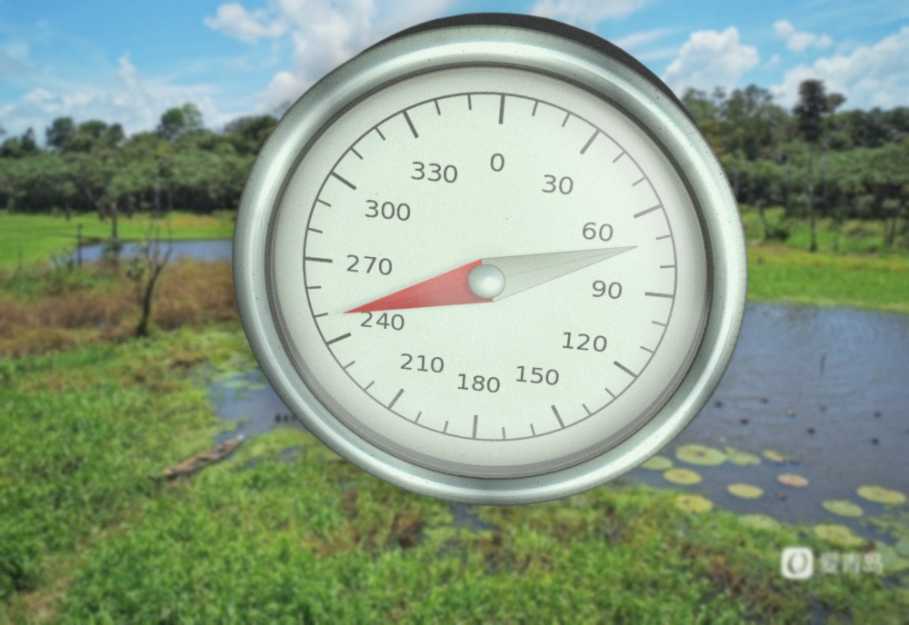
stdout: 250°
